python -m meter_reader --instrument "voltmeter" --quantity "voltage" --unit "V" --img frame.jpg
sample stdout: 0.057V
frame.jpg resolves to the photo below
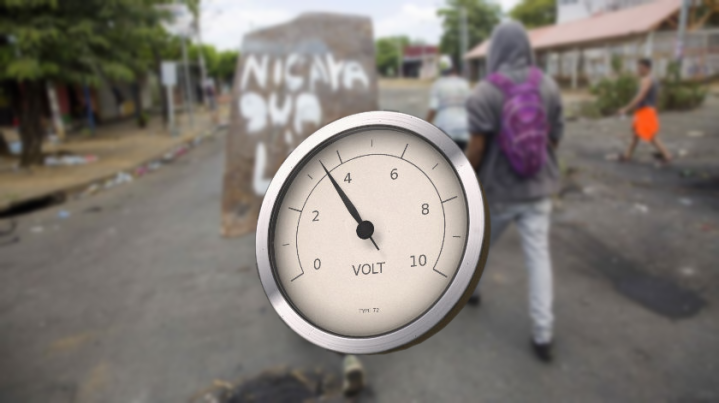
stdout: 3.5V
